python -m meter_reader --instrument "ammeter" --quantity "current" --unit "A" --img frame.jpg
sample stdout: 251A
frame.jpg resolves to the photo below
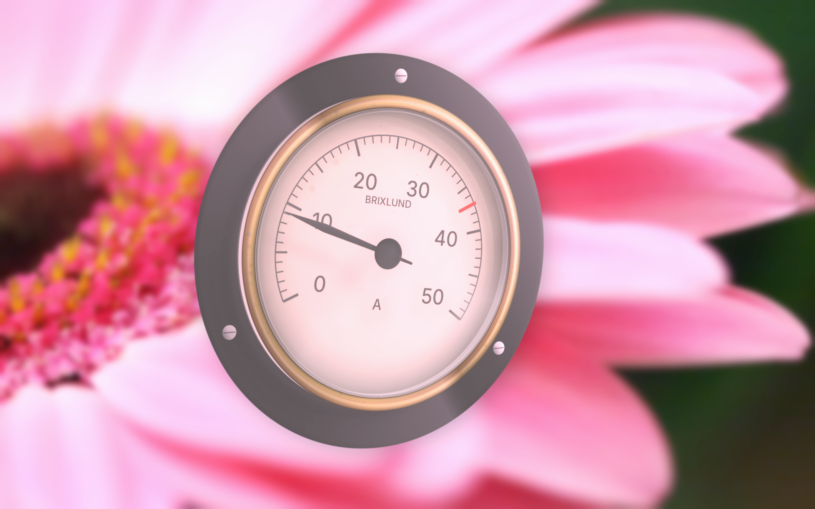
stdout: 9A
